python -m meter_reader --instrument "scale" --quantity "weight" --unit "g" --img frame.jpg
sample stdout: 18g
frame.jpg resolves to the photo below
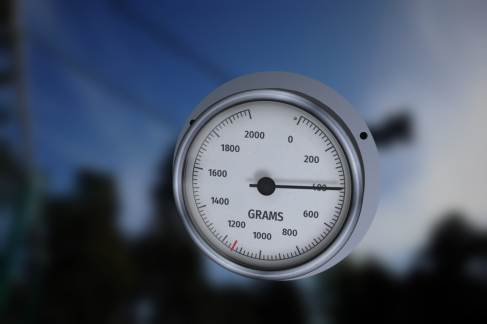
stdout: 400g
